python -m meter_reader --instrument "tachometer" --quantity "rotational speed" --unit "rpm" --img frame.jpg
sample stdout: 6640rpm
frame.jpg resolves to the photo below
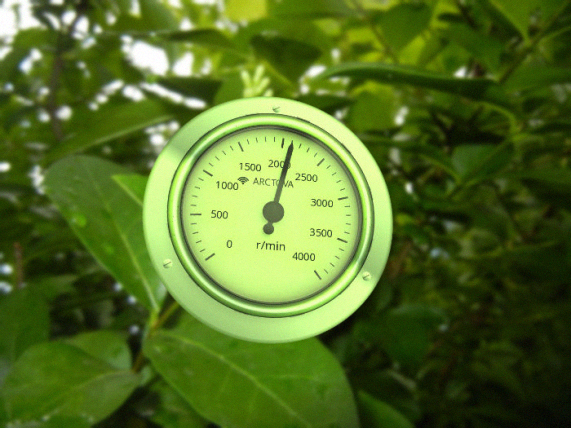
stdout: 2100rpm
